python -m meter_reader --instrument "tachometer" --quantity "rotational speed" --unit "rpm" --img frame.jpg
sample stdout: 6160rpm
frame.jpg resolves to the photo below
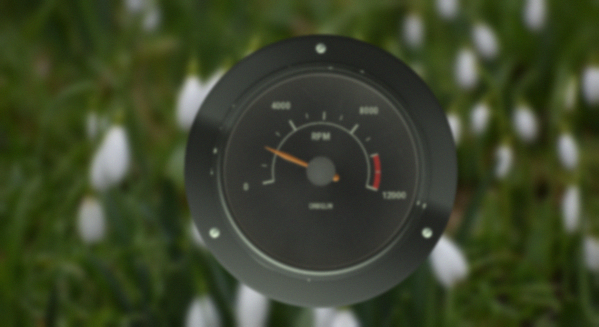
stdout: 2000rpm
